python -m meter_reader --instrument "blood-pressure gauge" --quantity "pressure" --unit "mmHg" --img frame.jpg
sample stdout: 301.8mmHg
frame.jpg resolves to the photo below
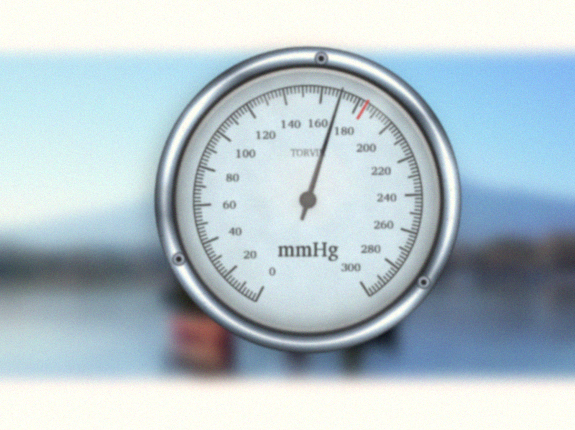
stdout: 170mmHg
